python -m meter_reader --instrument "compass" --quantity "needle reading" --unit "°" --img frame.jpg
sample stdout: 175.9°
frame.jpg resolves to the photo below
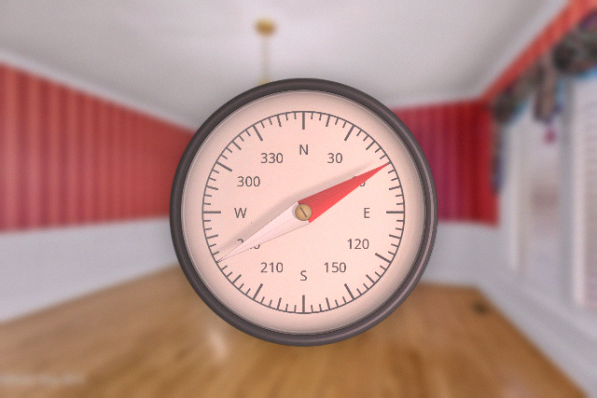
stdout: 60°
